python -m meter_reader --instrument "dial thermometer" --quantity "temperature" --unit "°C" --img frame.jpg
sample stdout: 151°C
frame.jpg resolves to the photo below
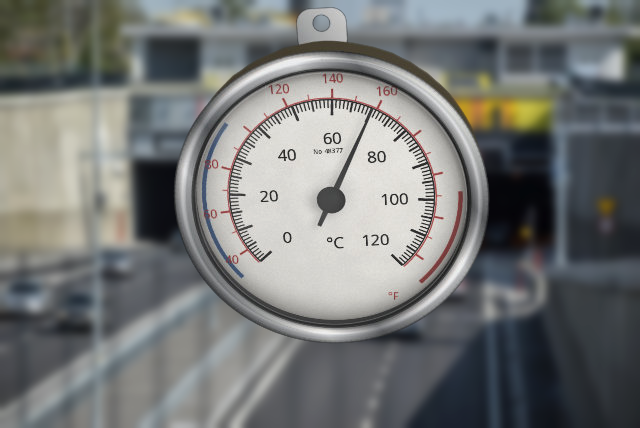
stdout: 70°C
